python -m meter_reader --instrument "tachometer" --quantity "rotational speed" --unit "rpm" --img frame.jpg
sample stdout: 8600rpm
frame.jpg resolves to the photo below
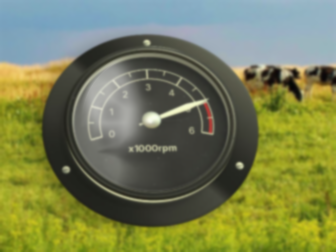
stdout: 5000rpm
